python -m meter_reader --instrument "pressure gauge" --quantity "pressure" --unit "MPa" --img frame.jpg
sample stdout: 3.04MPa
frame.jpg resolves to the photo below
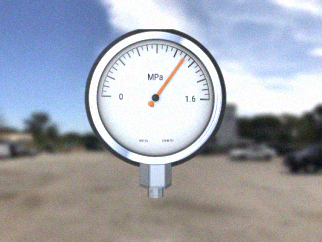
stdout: 1.1MPa
